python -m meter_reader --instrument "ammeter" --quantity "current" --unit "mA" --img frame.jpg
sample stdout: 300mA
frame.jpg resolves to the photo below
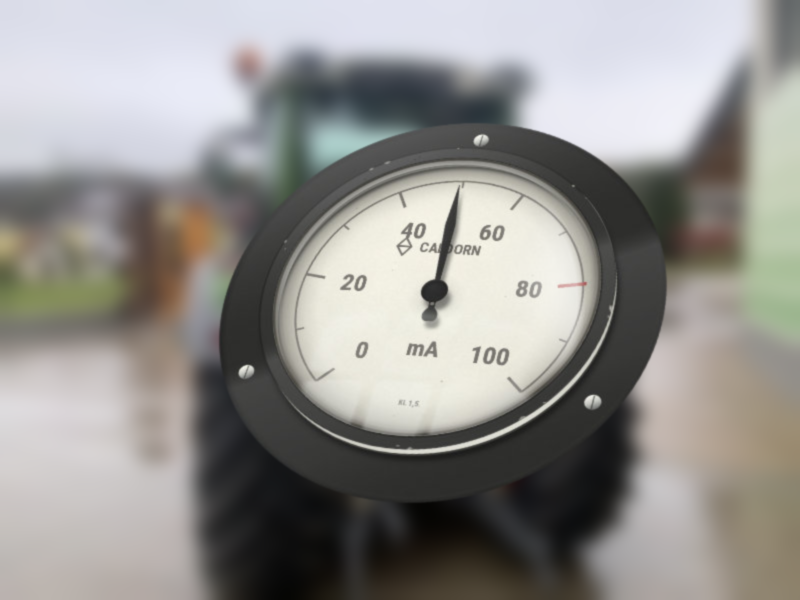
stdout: 50mA
